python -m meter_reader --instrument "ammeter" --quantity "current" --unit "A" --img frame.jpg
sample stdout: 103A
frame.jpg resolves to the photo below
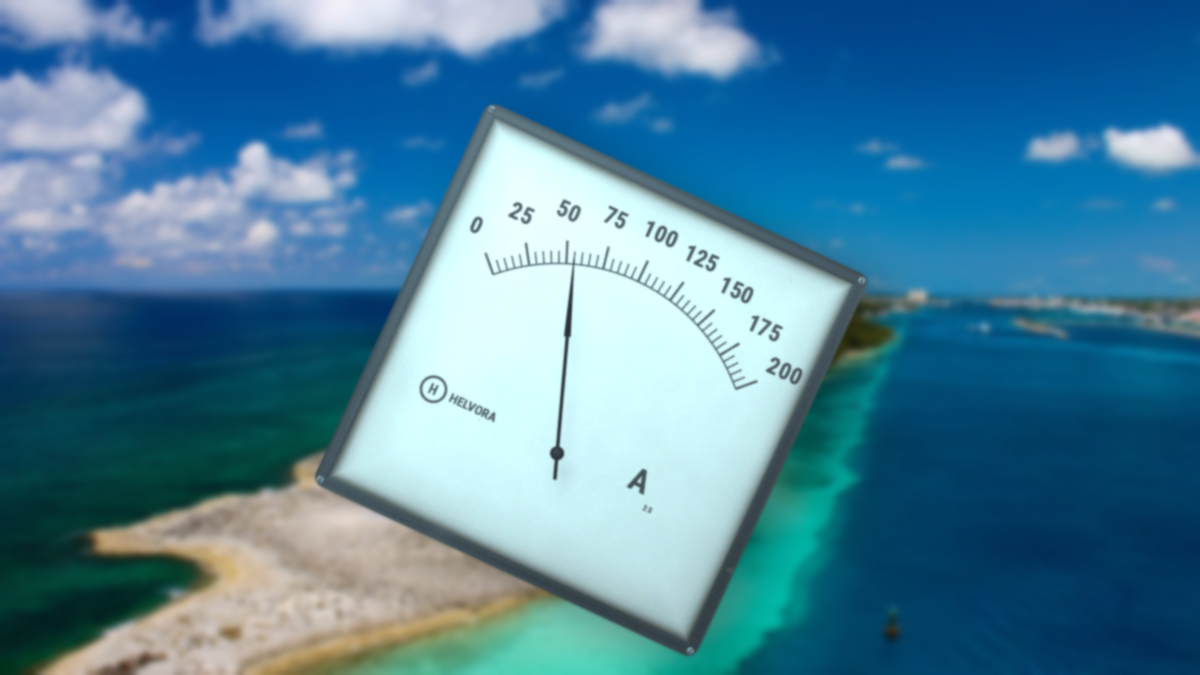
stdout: 55A
